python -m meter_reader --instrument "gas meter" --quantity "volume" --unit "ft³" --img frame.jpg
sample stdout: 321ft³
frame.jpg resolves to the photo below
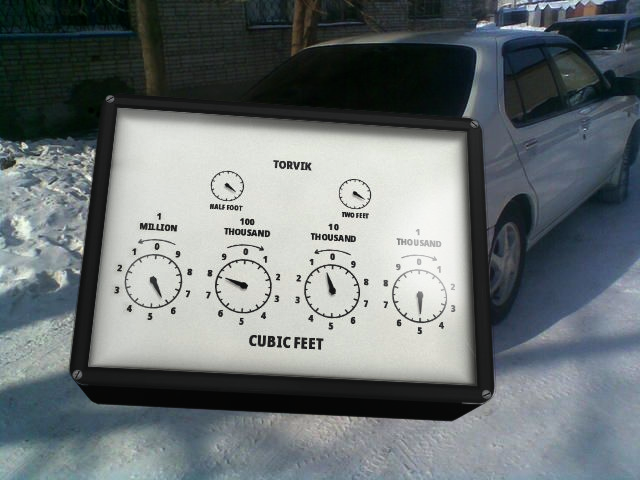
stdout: 580500ft³
